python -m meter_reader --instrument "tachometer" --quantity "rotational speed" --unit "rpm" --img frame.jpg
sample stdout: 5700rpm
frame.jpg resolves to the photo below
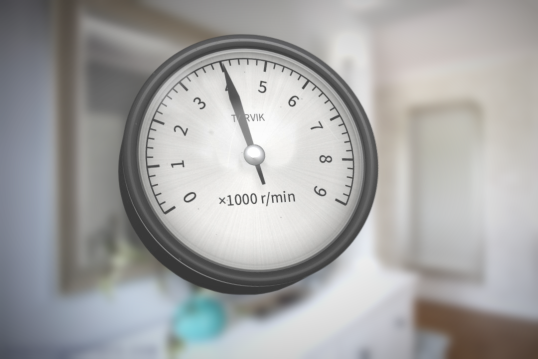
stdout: 4000rpm
